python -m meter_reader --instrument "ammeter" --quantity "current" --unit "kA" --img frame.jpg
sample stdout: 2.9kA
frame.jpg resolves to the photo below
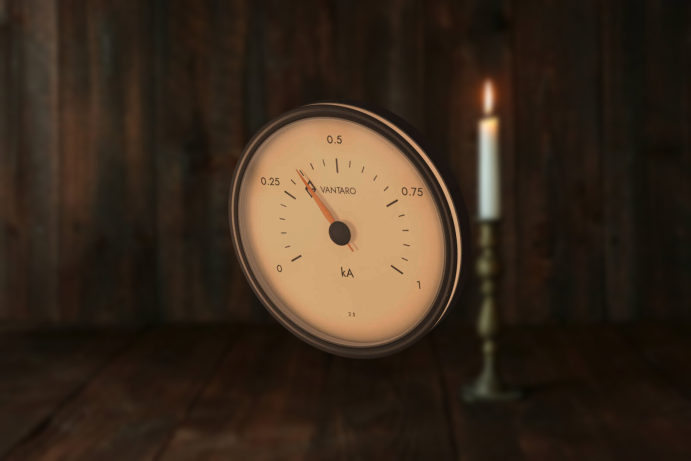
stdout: 0.35kA
